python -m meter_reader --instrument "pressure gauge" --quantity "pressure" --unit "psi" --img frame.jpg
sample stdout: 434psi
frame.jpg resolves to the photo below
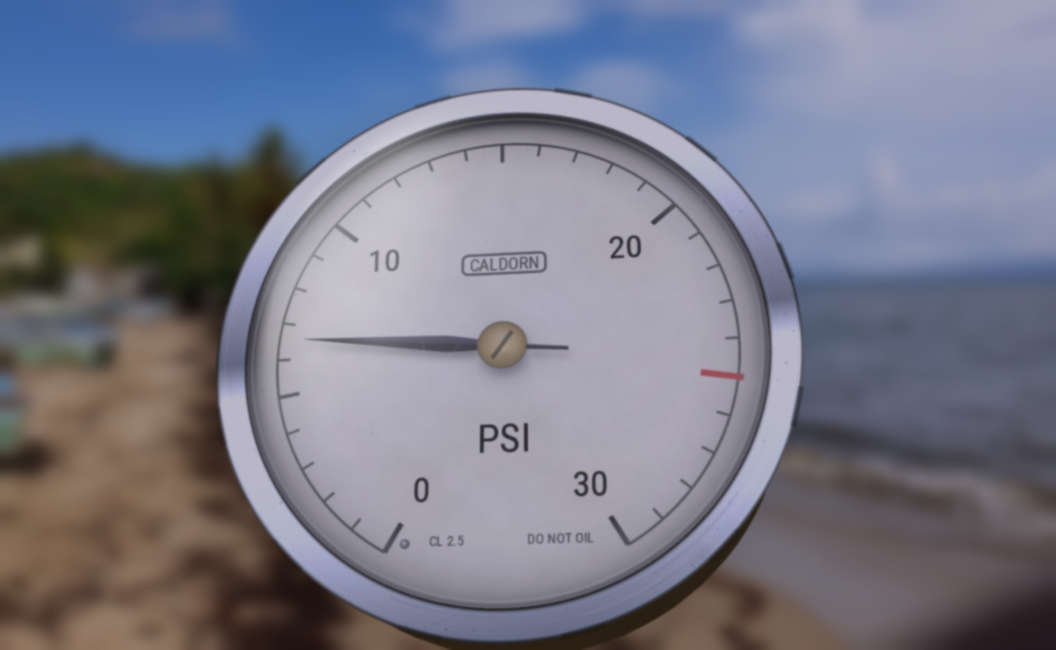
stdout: 6.5psi
